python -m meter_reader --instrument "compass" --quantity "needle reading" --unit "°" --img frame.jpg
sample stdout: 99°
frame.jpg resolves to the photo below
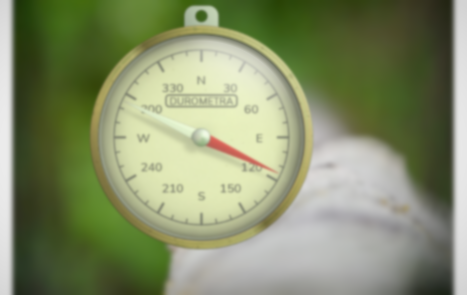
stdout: 115°
